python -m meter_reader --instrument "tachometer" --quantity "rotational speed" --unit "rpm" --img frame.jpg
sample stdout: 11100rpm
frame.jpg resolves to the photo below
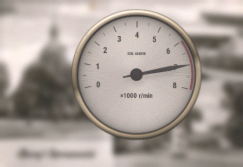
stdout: 7000rpm
